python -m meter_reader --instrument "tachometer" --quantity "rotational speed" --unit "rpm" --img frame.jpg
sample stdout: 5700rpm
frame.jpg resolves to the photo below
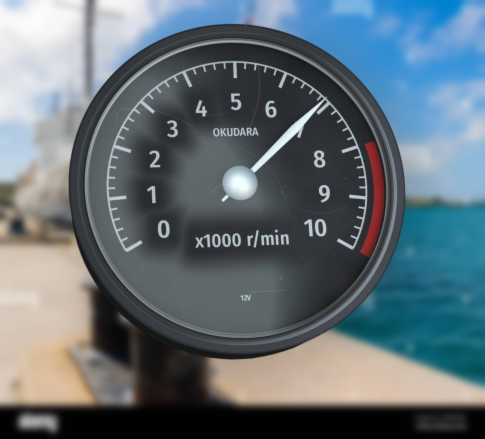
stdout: 6900rpm
